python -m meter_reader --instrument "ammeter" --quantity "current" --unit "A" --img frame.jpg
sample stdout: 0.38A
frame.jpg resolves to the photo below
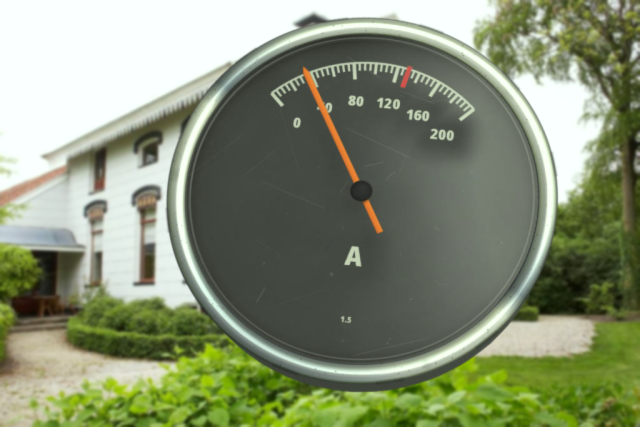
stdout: 35A
